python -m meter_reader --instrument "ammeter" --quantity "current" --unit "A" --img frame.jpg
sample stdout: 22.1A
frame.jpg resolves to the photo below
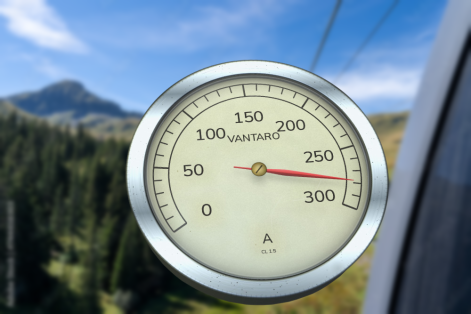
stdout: 280A
